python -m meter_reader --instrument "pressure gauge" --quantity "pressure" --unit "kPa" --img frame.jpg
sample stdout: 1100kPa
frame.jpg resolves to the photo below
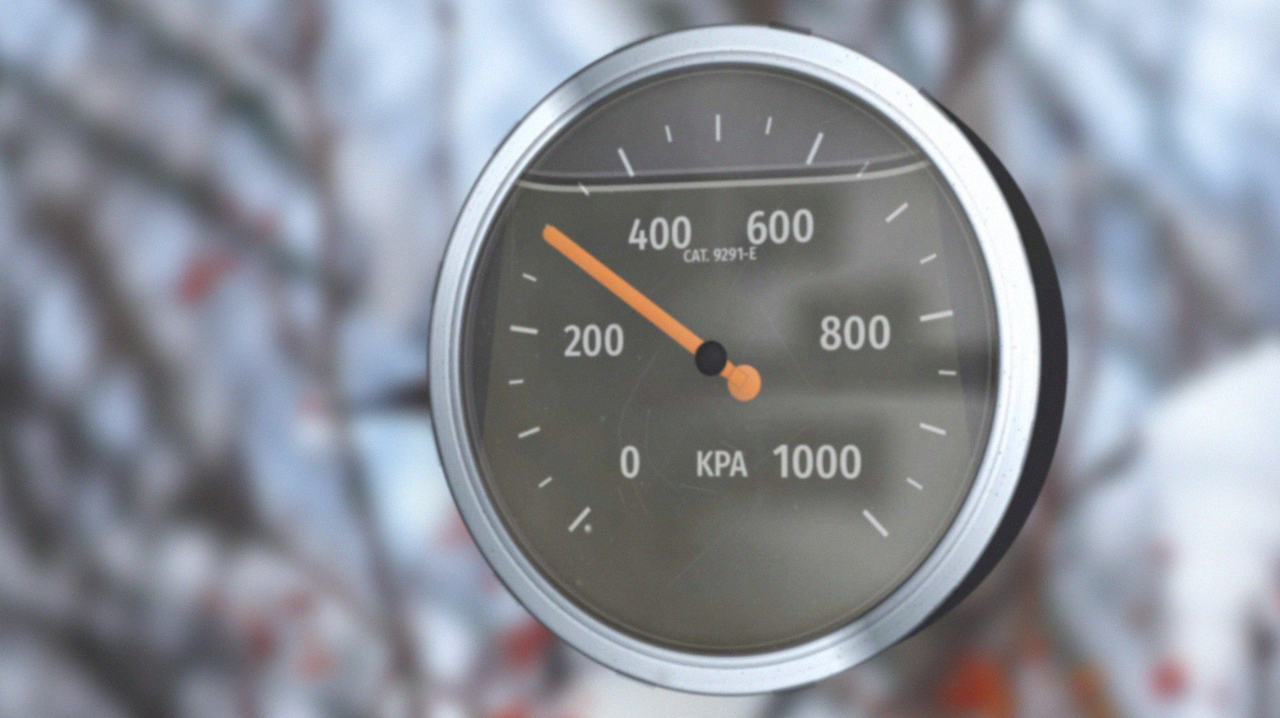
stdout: 300kPa
